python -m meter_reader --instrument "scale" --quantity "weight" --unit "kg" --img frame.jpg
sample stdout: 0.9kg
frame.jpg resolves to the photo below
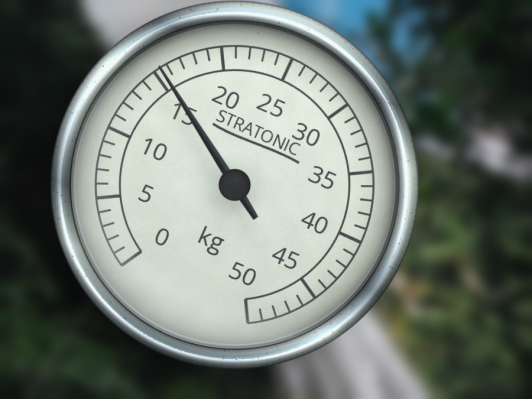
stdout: 15.5kg
